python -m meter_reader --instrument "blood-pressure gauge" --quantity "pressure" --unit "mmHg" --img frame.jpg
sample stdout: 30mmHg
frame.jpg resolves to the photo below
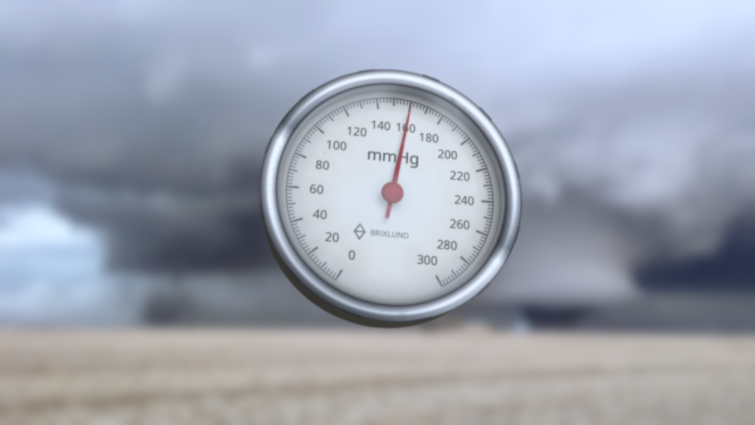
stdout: 160mmHg
